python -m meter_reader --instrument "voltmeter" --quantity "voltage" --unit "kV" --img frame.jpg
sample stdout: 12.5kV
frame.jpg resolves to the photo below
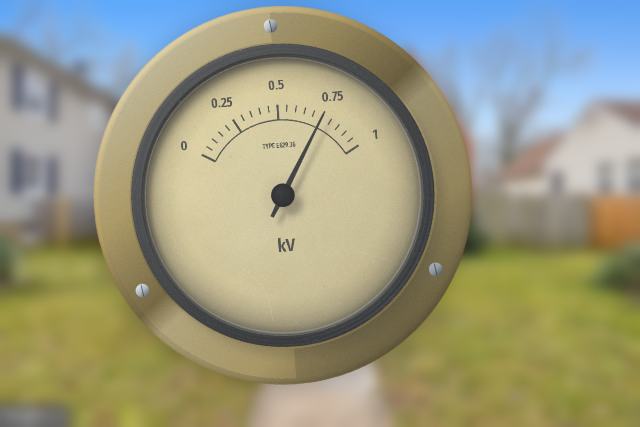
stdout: 0.75kV
